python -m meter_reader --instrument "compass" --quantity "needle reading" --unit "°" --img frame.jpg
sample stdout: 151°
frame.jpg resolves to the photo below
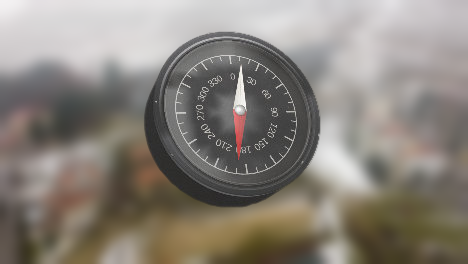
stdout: 190°
